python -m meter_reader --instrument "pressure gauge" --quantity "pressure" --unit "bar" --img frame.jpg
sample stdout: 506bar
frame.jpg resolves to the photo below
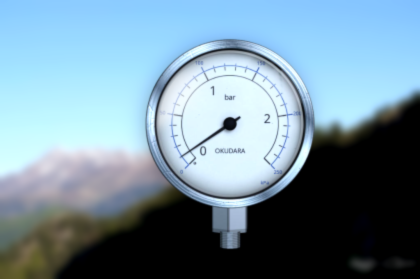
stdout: 0.1bar
